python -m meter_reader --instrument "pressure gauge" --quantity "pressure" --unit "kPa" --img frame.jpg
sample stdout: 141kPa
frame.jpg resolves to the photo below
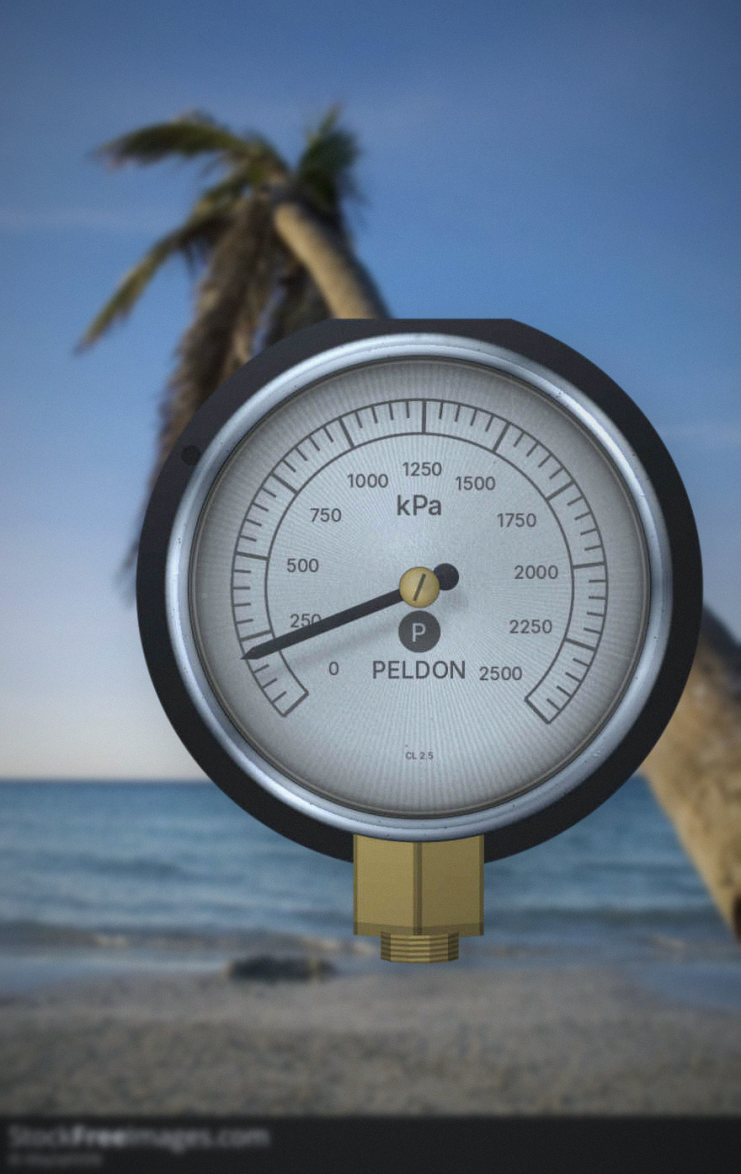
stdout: 200kPa
